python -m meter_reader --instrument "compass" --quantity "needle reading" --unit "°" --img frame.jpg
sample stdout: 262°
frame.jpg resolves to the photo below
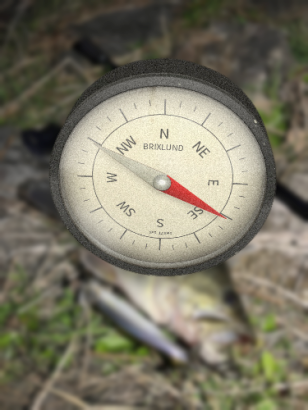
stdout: 120°
